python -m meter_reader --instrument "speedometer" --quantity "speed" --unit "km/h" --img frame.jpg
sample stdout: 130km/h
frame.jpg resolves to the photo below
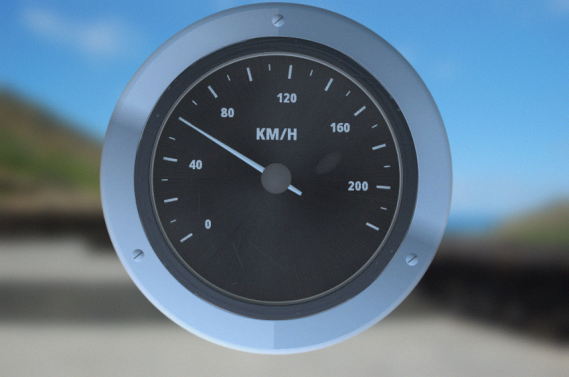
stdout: 60km/h
